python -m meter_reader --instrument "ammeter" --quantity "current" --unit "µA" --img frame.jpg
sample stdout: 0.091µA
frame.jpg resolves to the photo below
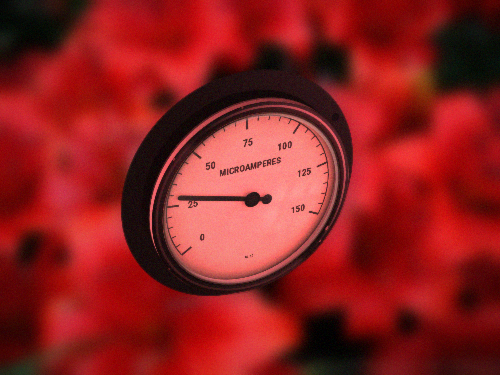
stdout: 30µA
